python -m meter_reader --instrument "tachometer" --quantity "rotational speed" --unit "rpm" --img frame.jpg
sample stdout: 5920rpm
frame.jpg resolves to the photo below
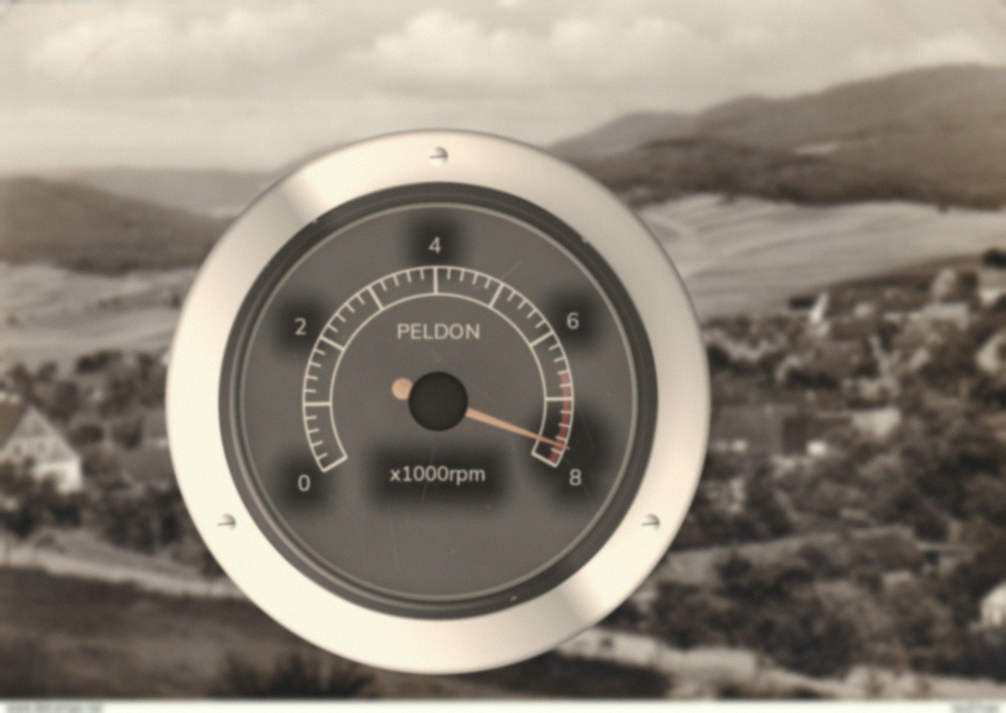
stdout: 7700rpm
